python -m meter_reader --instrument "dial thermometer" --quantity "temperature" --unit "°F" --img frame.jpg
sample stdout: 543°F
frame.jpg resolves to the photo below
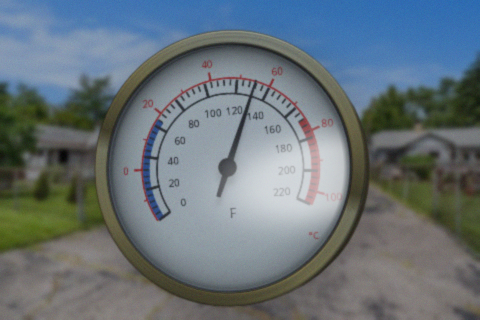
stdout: 132°F
